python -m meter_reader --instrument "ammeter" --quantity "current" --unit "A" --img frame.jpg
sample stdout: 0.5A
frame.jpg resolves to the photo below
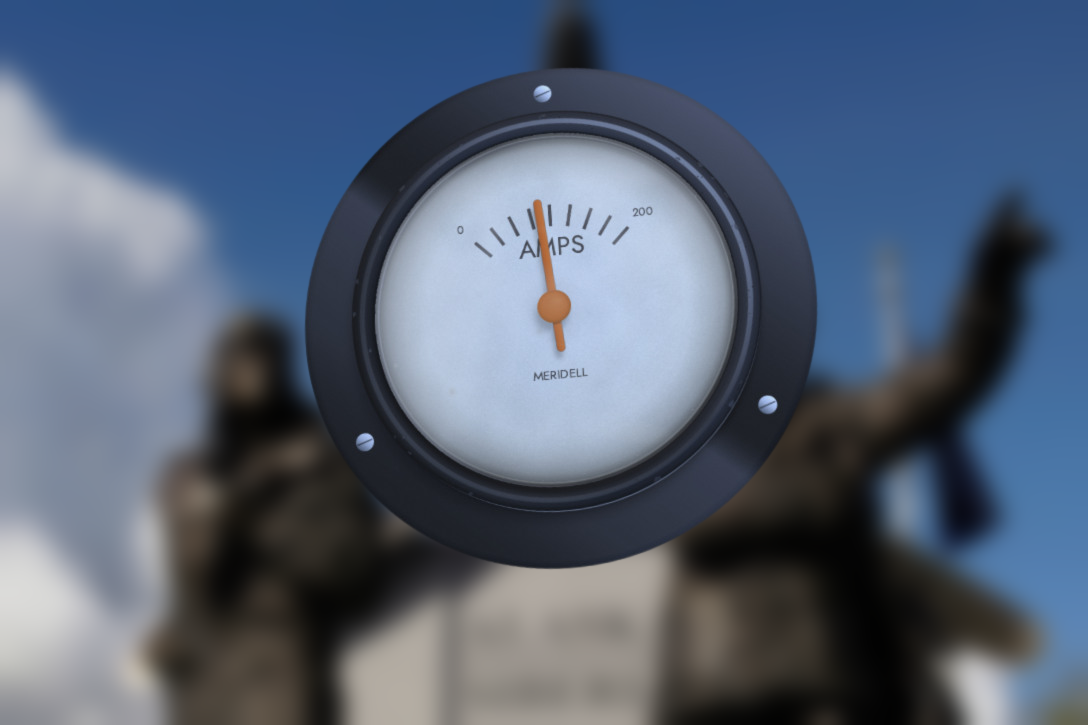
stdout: 87.5A
